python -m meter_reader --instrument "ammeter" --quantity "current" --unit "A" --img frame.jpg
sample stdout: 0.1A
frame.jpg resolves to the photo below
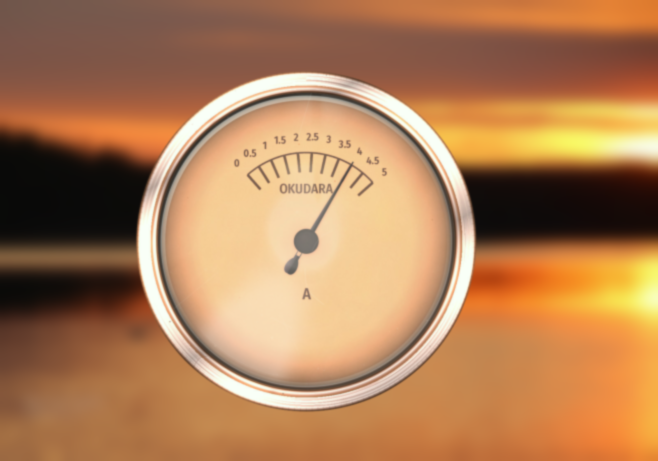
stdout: 4A
